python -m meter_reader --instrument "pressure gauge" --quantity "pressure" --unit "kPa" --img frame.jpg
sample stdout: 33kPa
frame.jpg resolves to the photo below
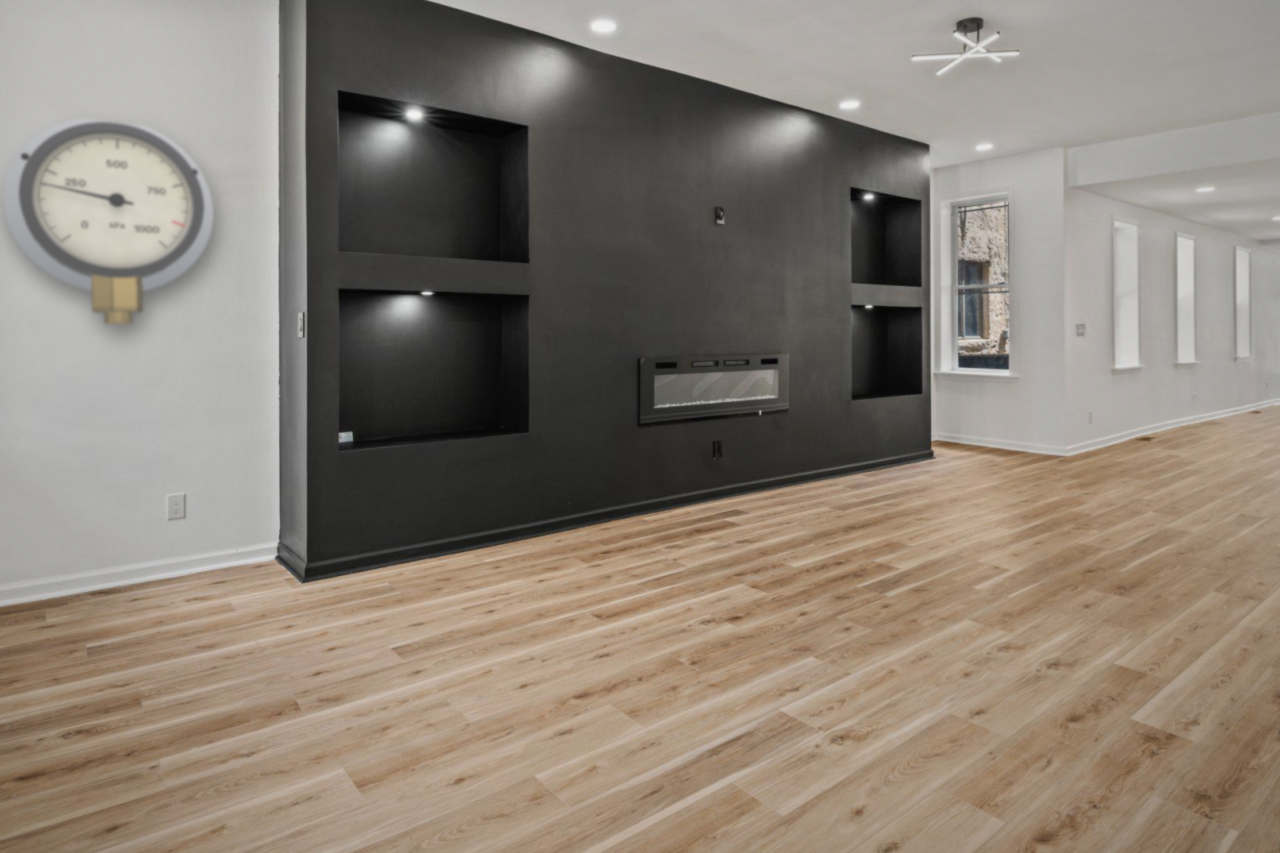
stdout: 200kPa
